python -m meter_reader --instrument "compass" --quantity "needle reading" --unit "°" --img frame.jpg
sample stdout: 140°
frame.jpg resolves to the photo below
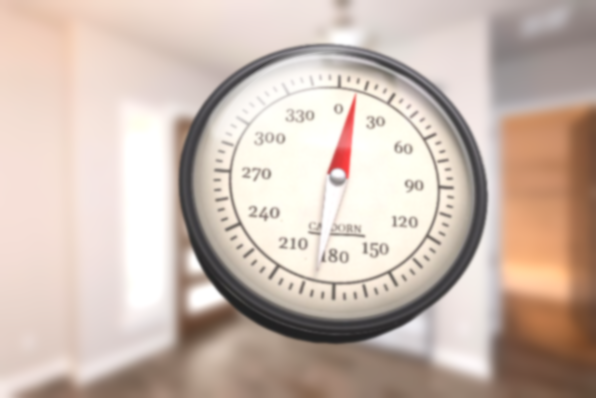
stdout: 10°
